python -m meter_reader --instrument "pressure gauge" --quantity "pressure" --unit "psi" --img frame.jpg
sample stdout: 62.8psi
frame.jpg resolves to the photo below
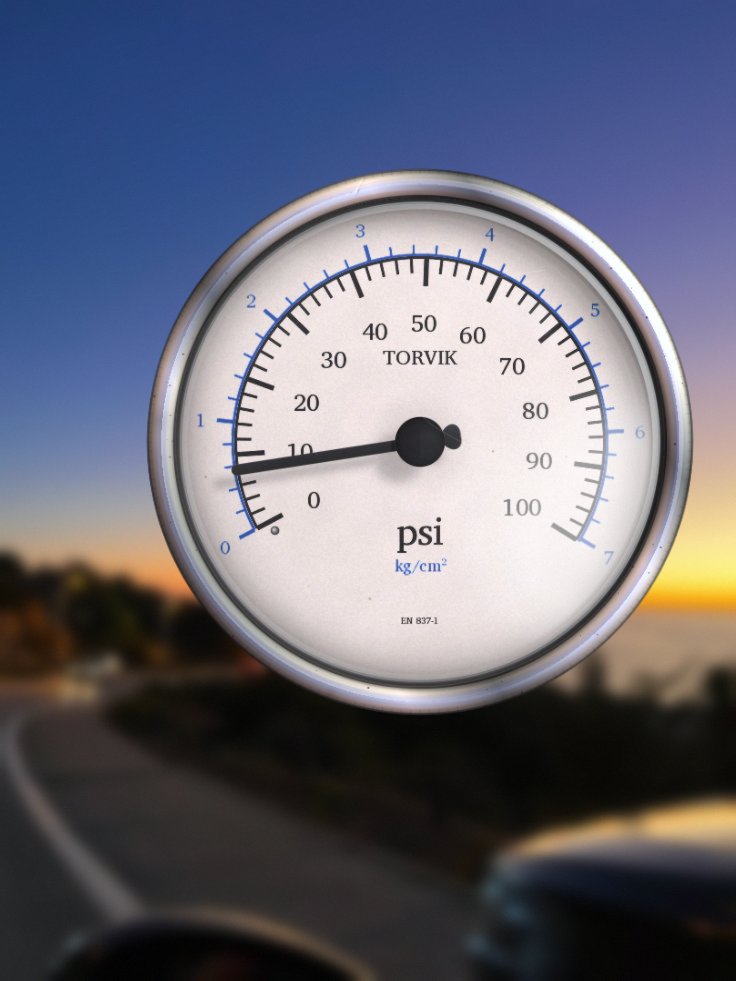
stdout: 8psi
